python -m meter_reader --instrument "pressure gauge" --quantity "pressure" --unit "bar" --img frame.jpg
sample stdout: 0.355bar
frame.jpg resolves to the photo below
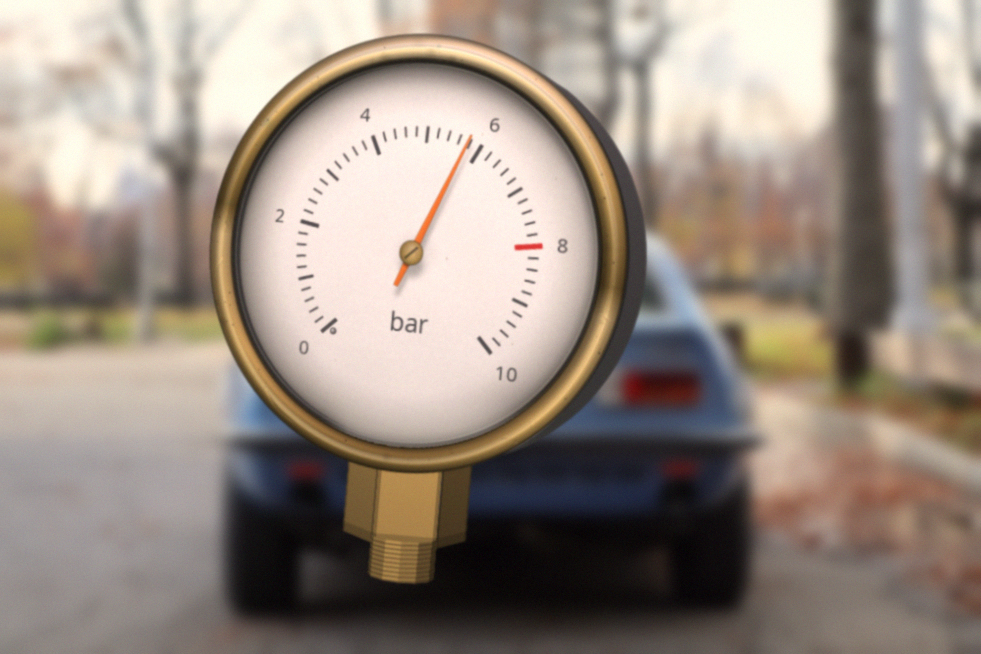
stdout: 5.8bar
